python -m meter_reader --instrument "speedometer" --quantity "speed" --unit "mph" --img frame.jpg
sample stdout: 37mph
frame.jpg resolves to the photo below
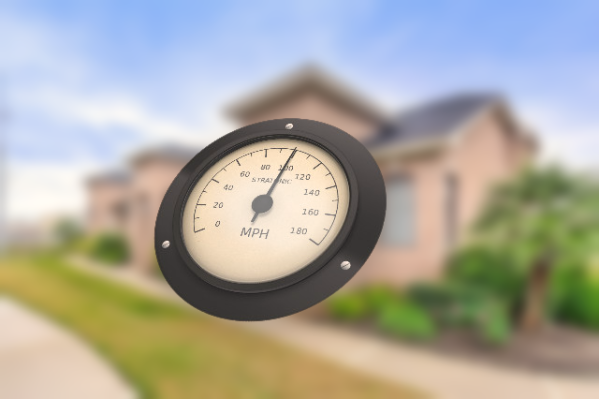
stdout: 100mph
